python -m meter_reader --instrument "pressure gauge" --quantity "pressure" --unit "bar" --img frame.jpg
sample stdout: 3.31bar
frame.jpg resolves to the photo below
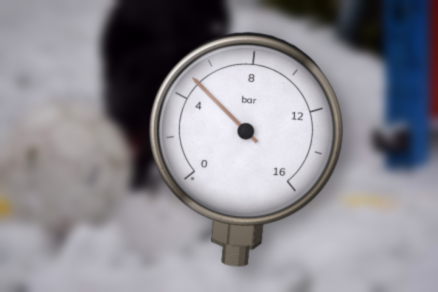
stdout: 5bar
